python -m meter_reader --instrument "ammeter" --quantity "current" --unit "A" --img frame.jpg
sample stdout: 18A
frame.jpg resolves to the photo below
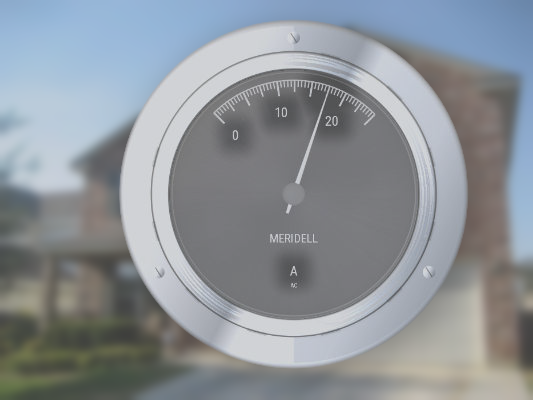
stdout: 17.5A
